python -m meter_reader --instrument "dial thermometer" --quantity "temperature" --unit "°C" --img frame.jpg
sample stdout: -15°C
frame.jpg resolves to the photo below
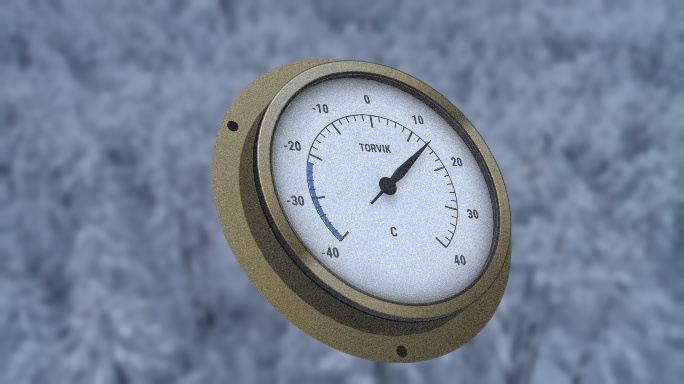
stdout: 14°C
